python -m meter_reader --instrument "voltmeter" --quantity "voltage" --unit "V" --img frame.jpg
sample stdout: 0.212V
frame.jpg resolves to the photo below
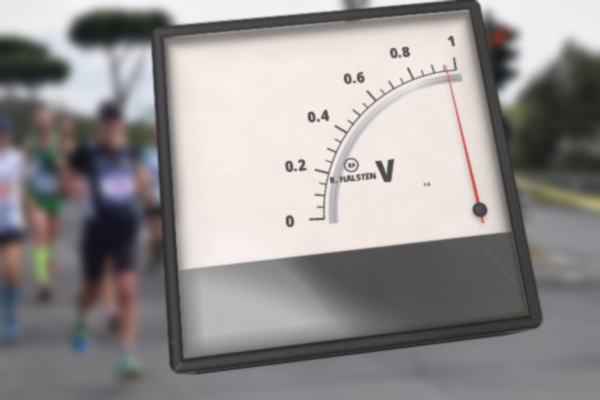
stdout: 0.95V
